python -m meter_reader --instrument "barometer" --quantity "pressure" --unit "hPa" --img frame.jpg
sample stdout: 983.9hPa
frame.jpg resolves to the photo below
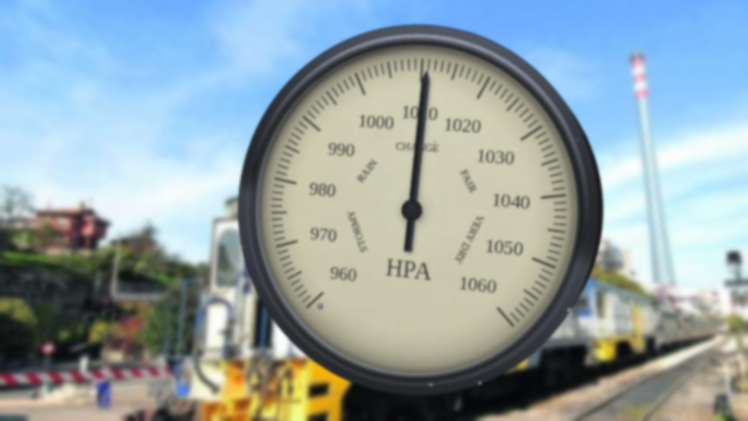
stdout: 1011hPa
